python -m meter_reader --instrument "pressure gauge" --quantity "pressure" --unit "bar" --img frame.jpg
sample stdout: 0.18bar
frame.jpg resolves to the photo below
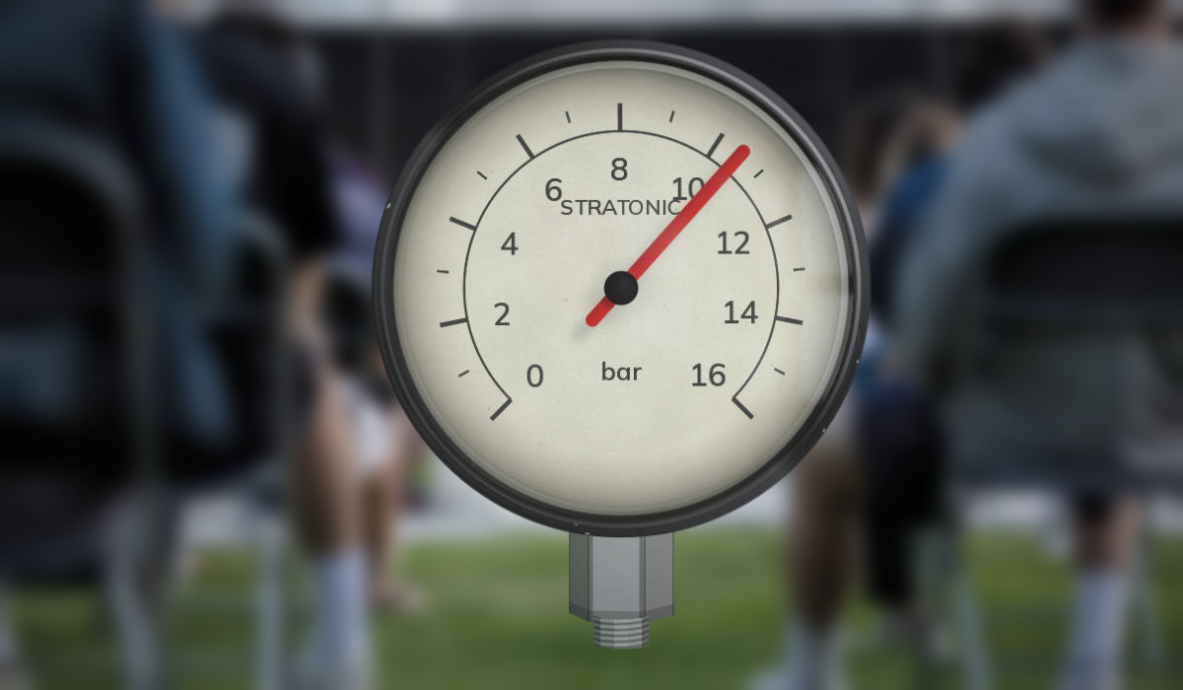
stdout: 10.5bar
